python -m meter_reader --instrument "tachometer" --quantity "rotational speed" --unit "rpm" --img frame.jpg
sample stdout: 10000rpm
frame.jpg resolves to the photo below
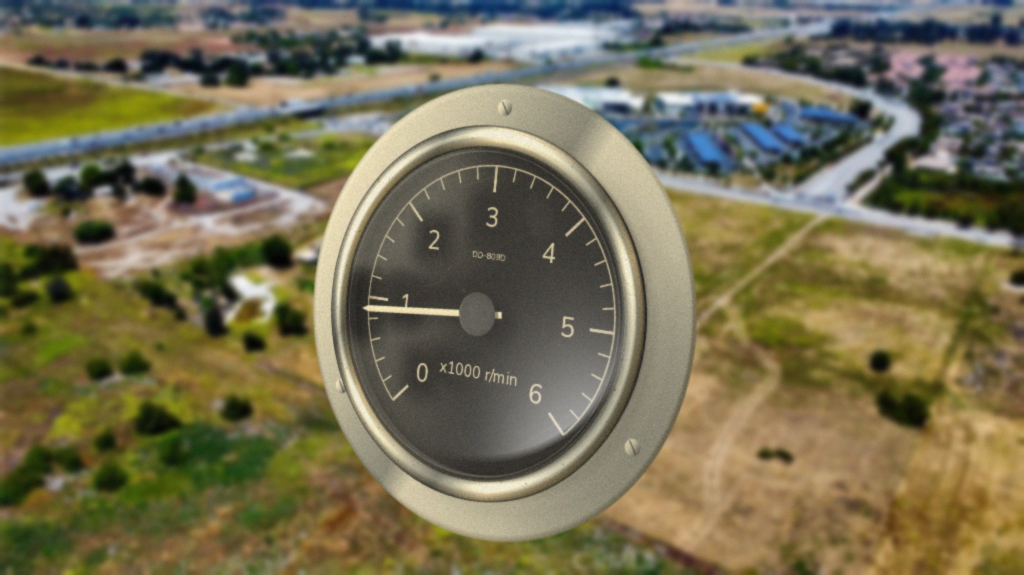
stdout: 900rpm
